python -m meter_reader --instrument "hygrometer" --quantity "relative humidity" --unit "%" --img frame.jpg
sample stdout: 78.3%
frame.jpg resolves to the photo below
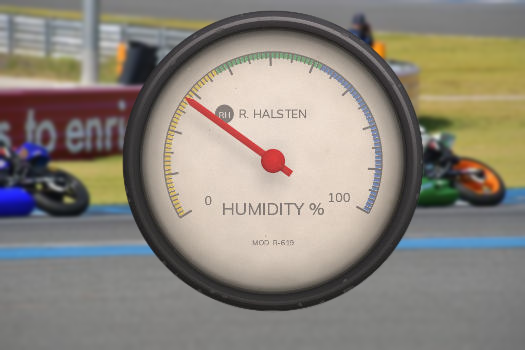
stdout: 28%
